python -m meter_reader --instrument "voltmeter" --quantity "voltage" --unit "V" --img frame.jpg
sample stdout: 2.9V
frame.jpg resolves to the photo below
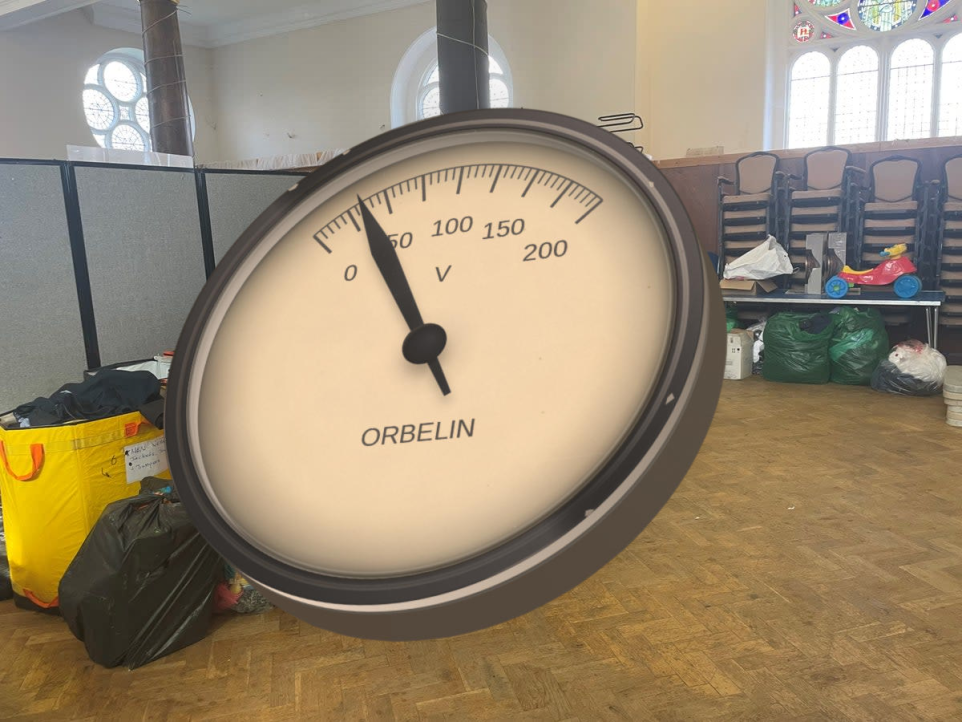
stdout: 35V
